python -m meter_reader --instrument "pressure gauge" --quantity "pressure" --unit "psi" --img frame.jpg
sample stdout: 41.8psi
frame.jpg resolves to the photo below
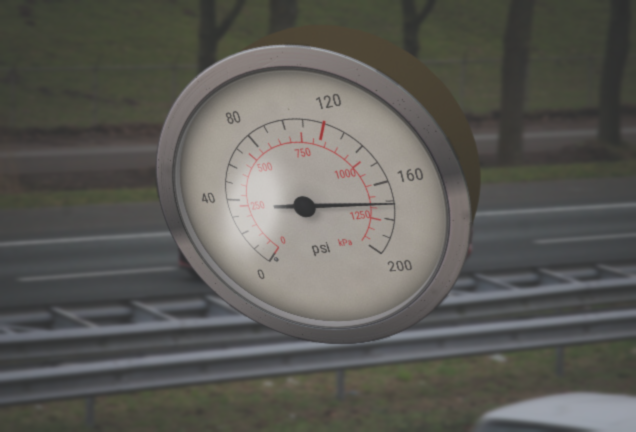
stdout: 170psi
